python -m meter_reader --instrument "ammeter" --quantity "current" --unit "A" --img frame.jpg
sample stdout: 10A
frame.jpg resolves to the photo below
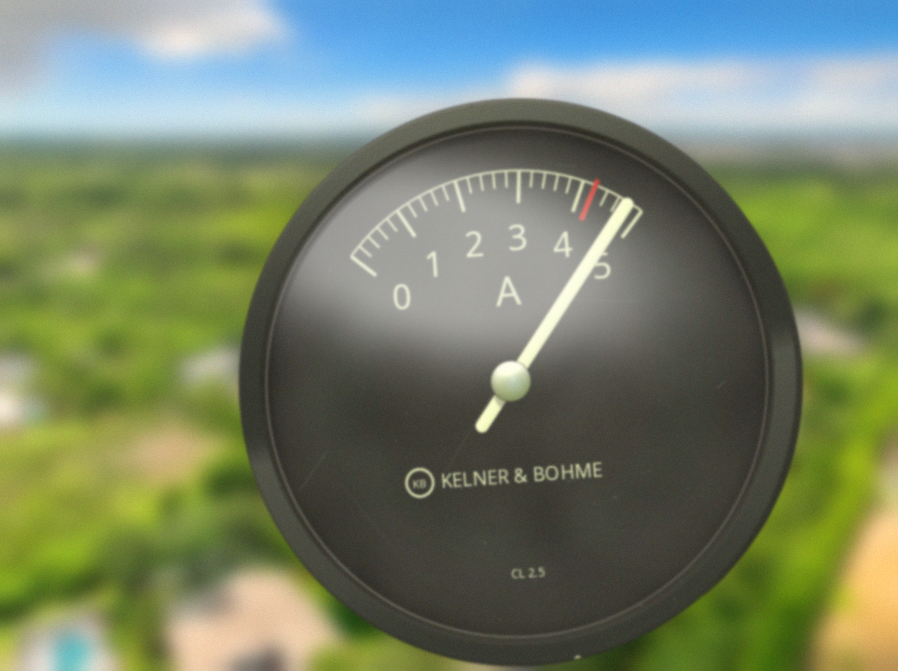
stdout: 4.8A
